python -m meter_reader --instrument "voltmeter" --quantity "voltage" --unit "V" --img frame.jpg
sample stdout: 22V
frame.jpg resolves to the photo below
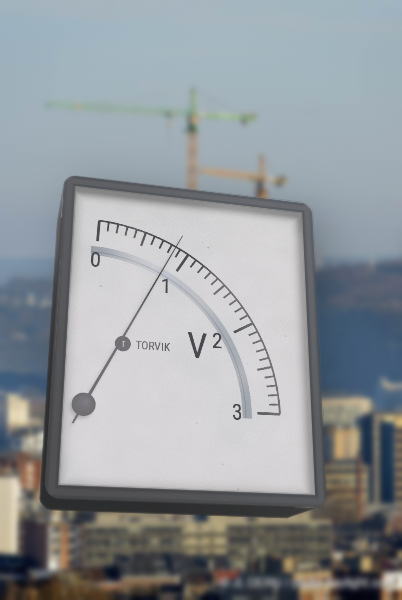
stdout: 0.85V
